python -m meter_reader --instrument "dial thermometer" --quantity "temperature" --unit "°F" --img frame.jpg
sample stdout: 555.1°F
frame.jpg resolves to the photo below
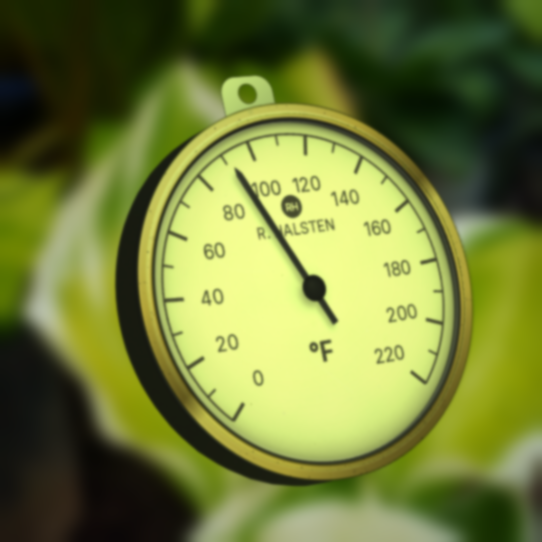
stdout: 90°F
